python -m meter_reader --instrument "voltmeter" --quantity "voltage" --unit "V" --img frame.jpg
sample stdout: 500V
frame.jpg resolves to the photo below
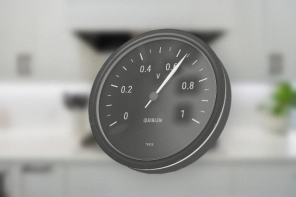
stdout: 0.65V
